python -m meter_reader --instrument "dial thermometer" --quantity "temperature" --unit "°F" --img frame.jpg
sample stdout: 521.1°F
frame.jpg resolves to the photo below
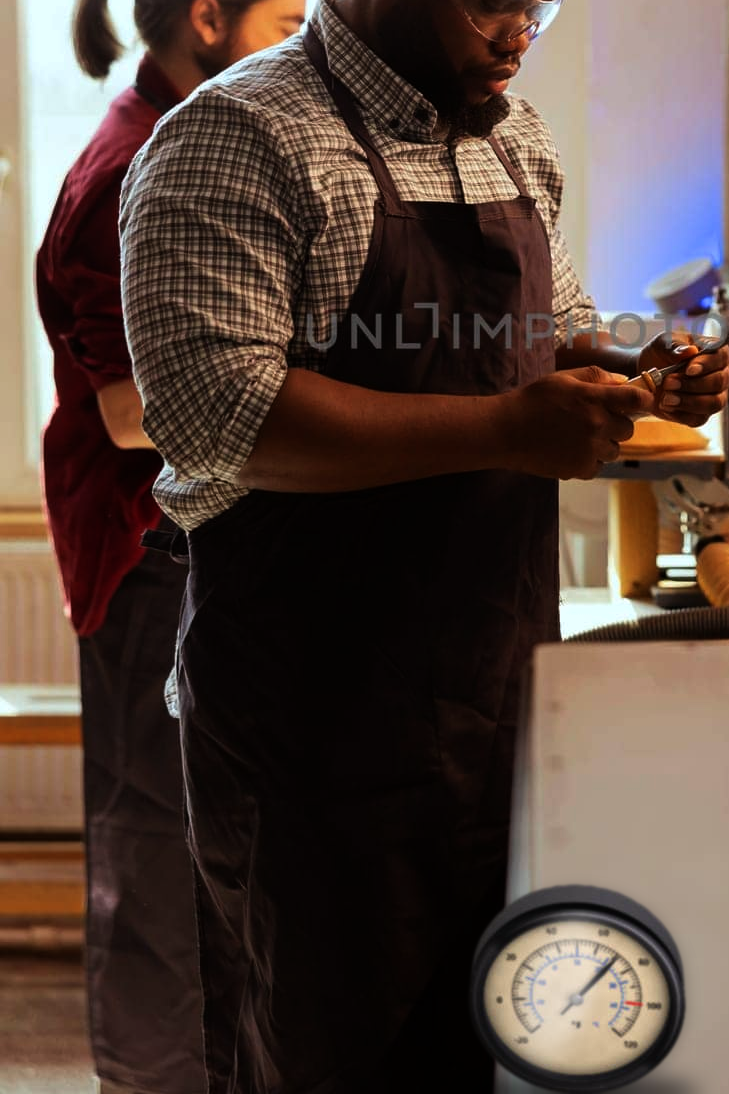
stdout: 70°F
